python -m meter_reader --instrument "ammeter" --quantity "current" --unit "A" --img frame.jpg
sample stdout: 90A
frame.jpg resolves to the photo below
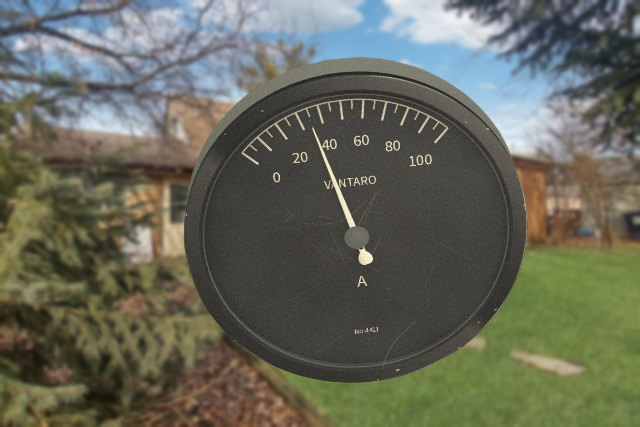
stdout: 35A
